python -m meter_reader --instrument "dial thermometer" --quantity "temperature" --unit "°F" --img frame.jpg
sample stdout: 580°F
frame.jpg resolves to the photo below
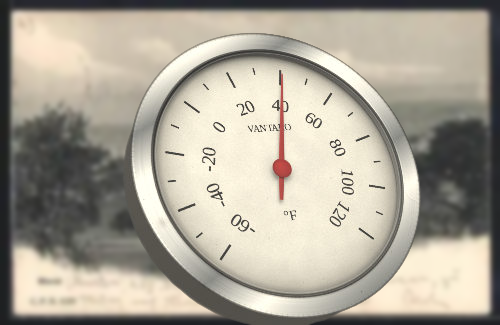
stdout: 40°F
